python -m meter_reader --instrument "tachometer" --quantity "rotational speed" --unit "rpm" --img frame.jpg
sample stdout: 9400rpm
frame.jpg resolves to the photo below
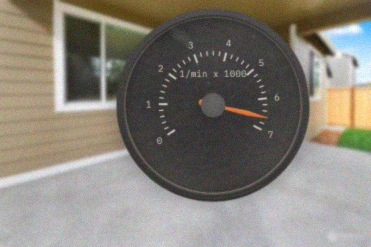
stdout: 6600rpm
